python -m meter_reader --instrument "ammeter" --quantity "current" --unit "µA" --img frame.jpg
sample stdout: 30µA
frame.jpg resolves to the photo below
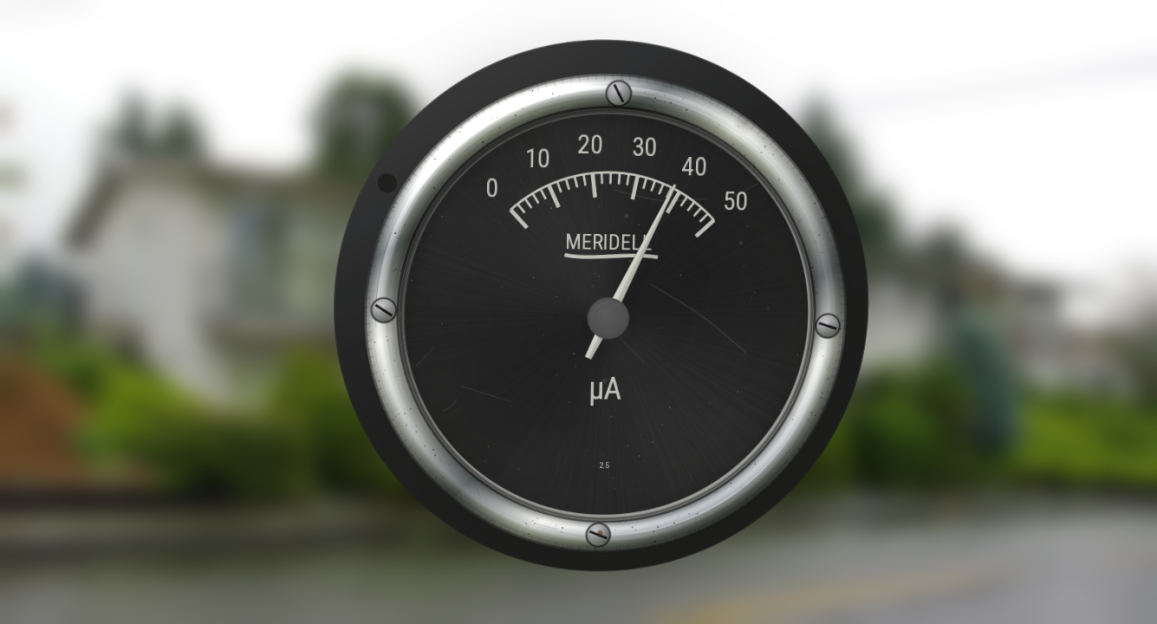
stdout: 38µA
